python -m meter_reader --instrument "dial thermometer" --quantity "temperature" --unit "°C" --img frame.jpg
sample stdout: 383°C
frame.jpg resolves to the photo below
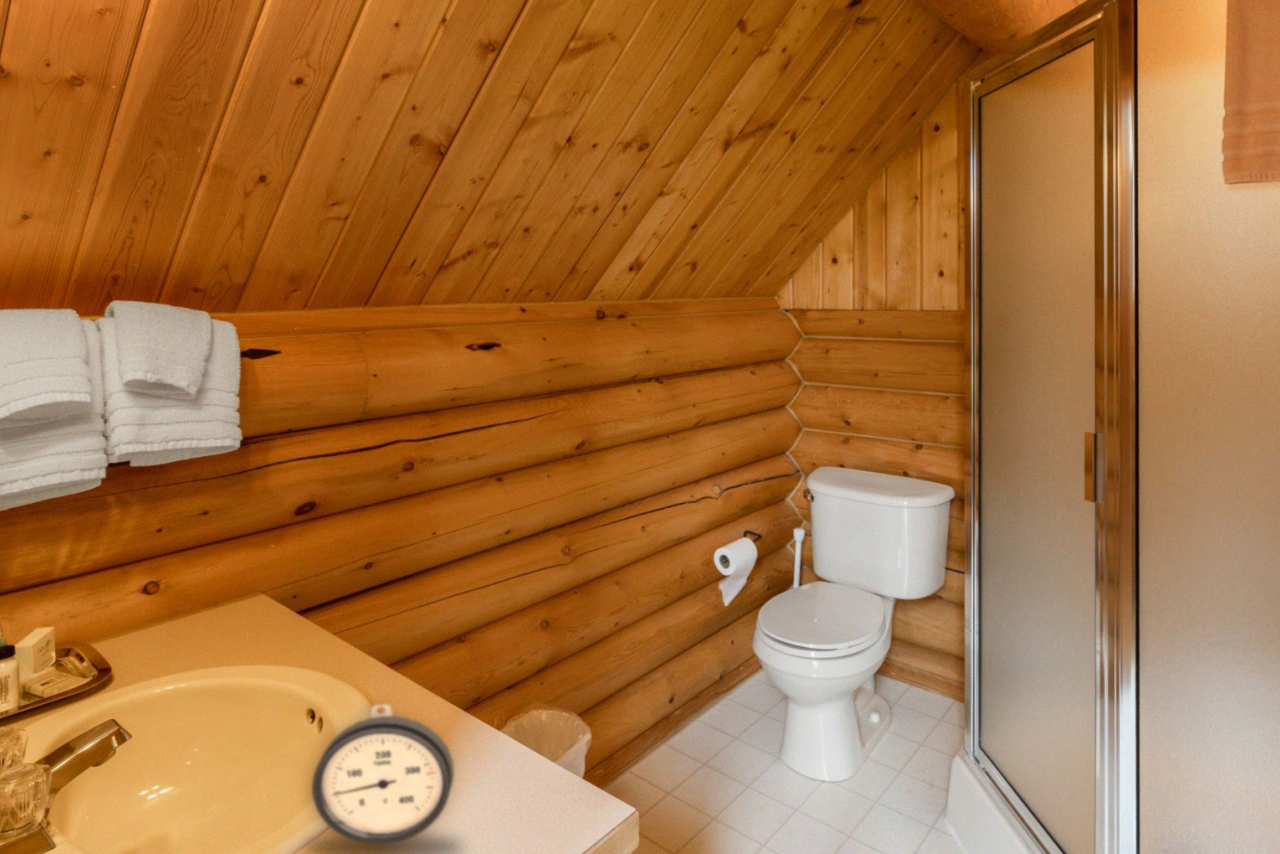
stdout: 50°C
